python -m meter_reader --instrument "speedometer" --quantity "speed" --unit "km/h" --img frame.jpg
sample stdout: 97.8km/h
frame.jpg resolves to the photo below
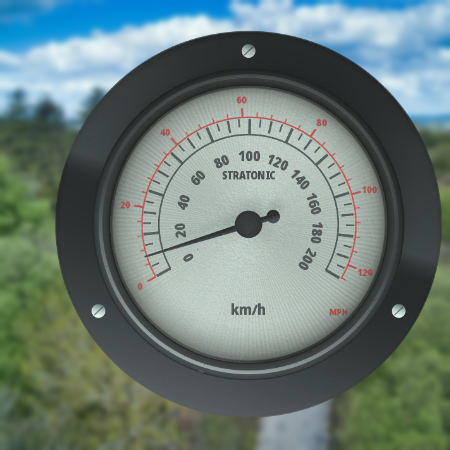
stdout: 10km/h
